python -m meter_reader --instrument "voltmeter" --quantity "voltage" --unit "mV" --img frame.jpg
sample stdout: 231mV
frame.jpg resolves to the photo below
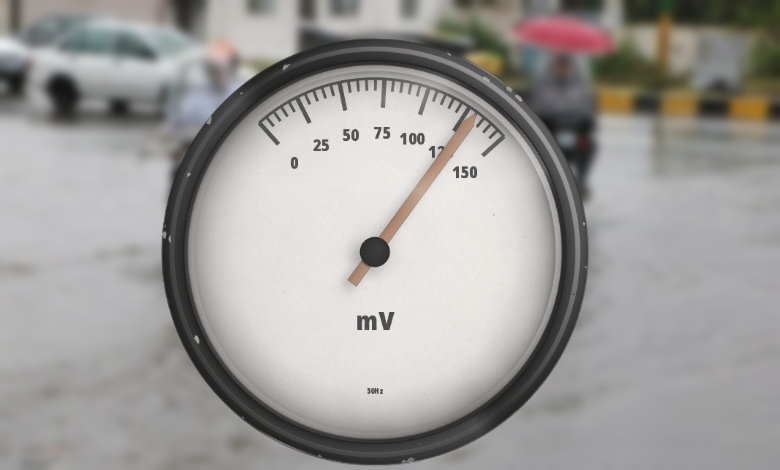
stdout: 130mV
